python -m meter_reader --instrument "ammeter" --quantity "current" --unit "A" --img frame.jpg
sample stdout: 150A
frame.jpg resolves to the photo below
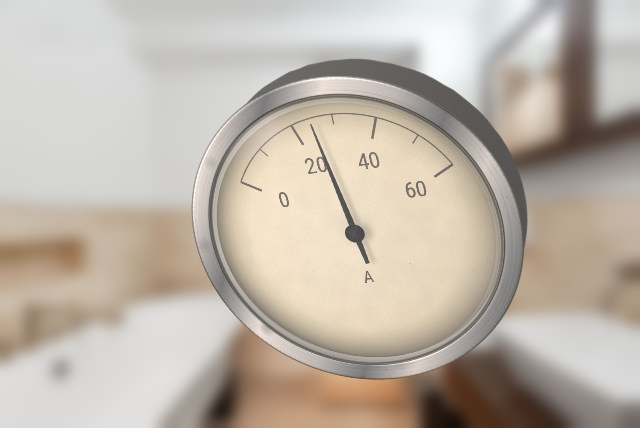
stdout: 25A
